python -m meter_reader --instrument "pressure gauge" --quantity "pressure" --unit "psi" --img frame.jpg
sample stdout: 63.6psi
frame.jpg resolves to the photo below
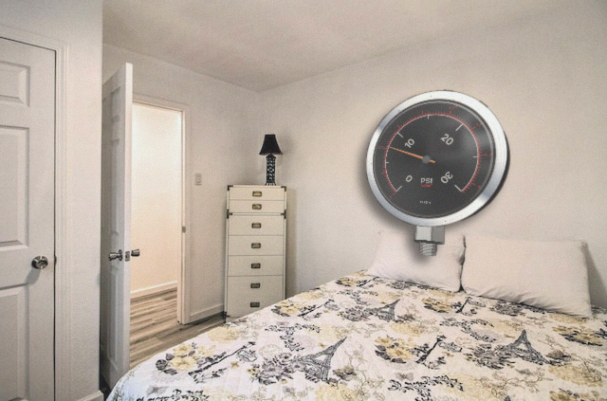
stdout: 7.5psi
